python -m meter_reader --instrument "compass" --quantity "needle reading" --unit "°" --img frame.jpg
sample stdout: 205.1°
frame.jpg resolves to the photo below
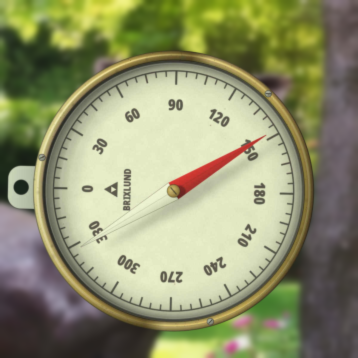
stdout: 147.5°
